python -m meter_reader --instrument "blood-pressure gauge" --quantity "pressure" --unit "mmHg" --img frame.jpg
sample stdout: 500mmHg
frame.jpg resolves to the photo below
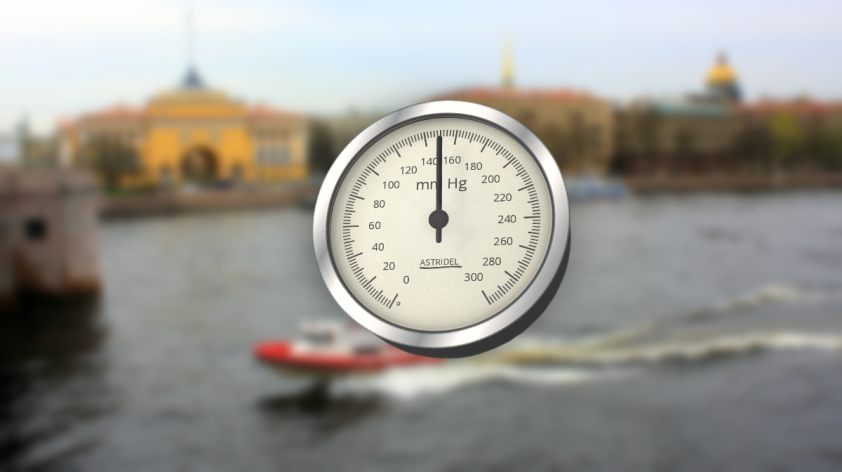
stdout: 150mmHg
